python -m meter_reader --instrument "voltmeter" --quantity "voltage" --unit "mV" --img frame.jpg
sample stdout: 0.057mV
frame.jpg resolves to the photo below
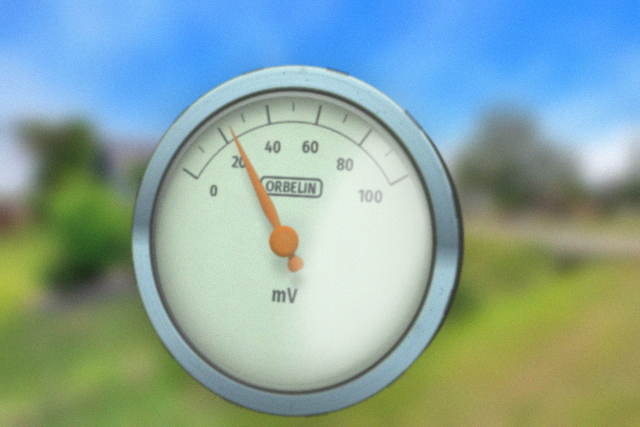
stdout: 25mV
